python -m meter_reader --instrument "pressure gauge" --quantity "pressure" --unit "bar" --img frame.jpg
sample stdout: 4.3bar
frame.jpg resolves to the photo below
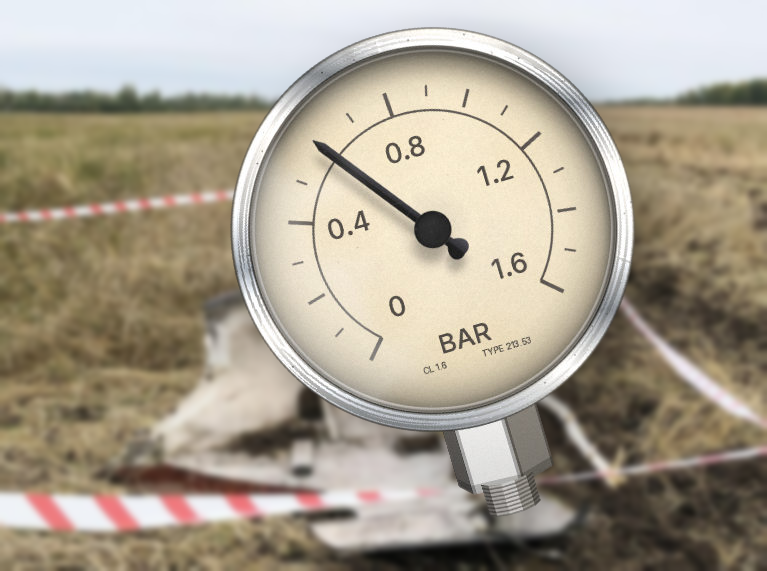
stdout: 0.6bar
